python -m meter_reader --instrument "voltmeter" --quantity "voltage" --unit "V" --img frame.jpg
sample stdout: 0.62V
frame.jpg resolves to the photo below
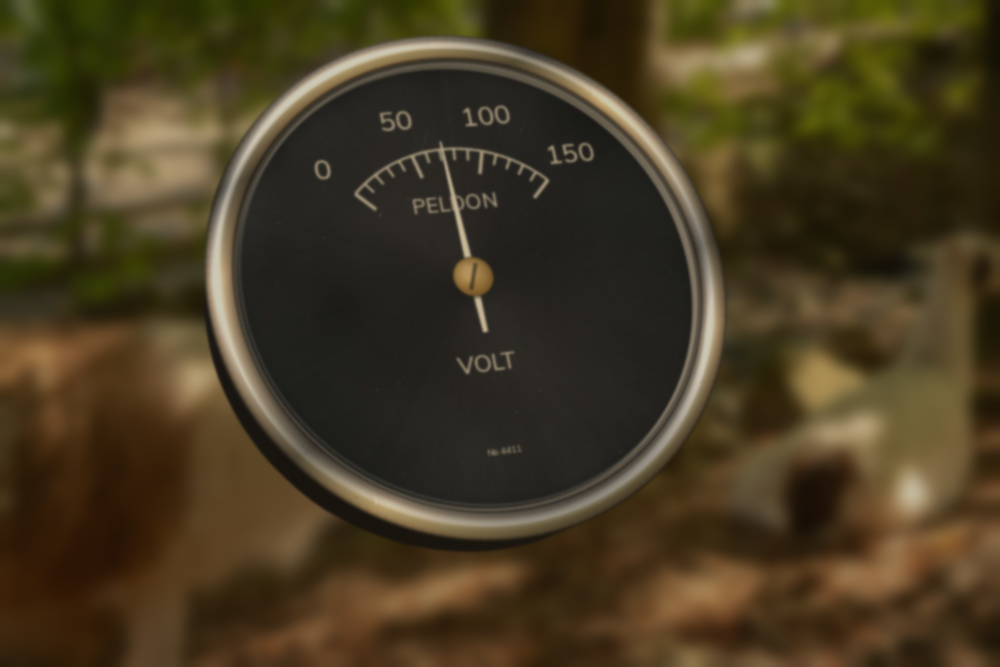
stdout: 70V
